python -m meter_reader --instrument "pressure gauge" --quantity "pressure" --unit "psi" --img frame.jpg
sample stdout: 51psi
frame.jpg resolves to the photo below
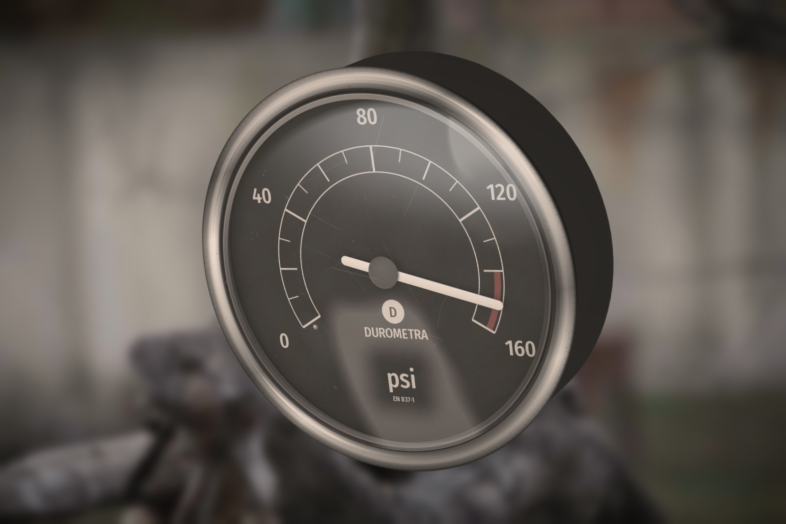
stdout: 150psi
